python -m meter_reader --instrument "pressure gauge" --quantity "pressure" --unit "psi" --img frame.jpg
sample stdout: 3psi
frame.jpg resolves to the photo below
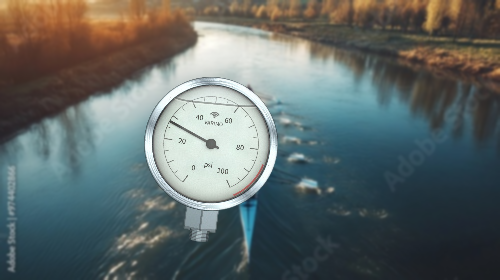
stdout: 27.5psi
